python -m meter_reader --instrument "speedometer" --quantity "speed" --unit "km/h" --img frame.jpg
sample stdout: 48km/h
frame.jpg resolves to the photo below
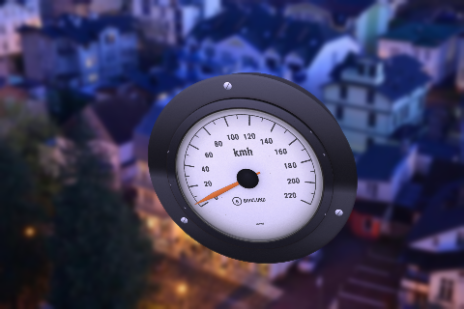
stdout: 5km/h
